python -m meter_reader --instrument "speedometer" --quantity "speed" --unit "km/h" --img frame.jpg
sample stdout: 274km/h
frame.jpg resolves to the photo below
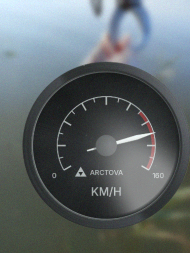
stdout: 130km/h
